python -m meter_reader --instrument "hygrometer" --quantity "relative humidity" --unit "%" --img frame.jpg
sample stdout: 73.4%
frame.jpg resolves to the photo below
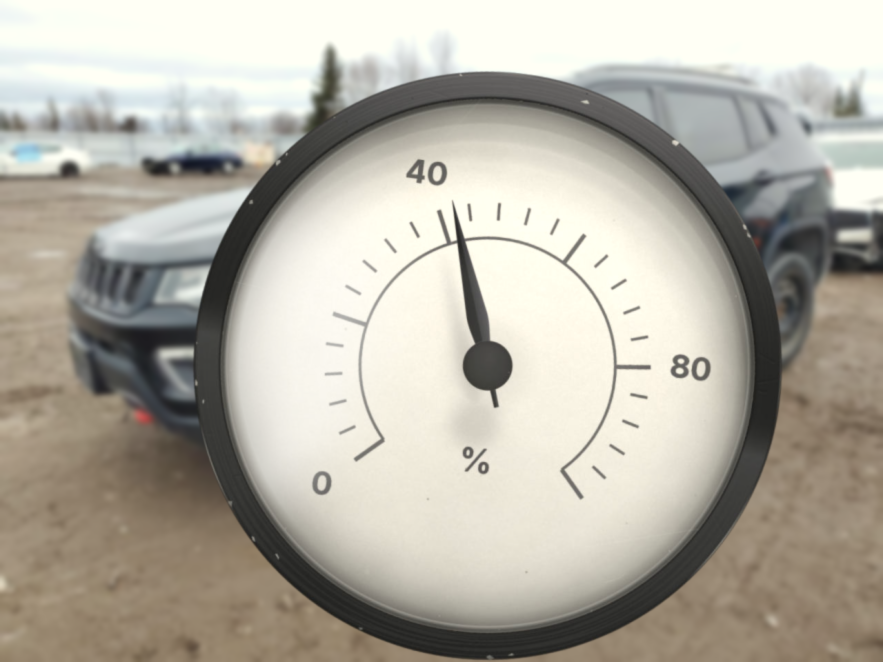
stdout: 42%
